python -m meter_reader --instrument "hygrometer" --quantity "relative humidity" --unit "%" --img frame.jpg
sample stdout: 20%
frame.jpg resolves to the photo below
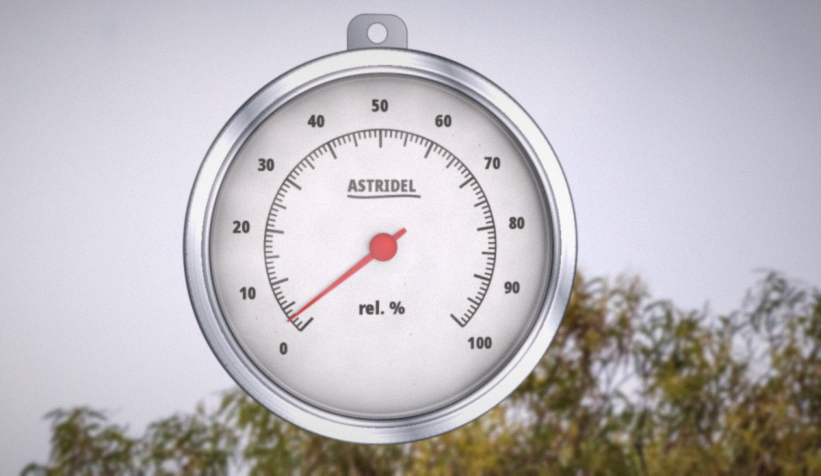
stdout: 3%
